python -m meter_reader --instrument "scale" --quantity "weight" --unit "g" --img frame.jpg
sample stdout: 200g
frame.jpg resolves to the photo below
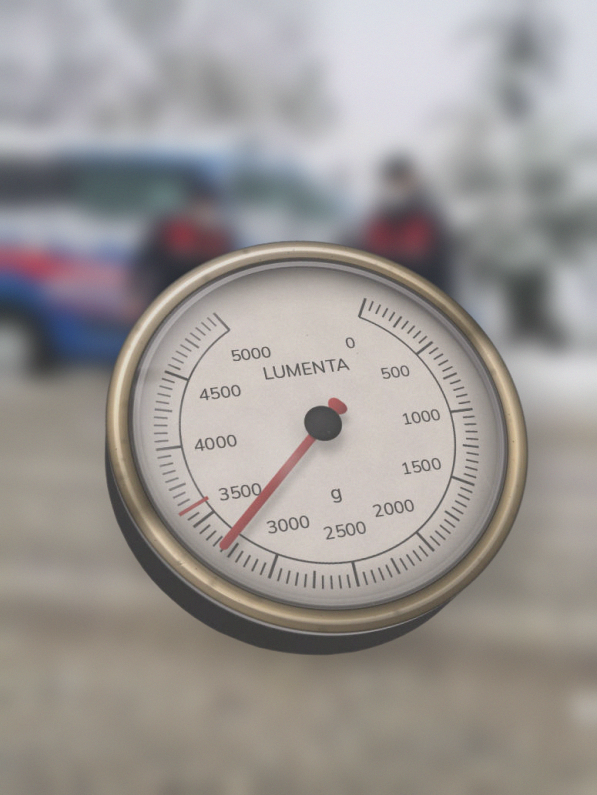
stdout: 3300g
